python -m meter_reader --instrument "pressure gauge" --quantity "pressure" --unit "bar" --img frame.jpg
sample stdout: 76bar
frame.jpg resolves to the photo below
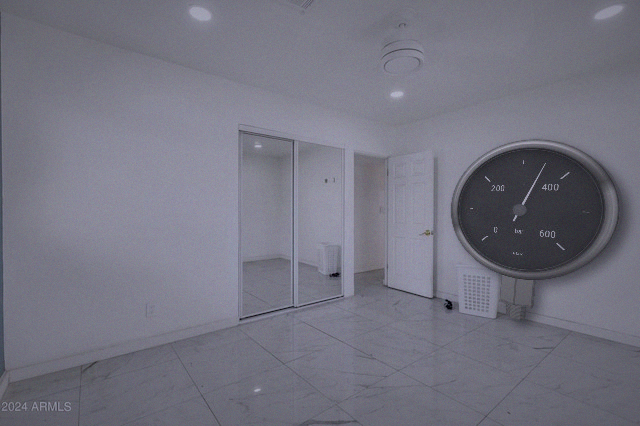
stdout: 350bar
